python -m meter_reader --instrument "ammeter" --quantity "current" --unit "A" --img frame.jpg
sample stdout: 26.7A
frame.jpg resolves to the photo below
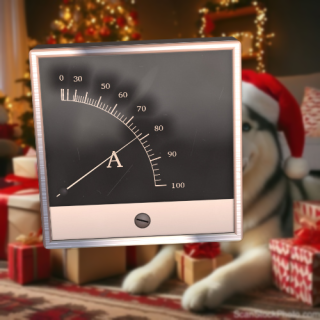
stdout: 78A
